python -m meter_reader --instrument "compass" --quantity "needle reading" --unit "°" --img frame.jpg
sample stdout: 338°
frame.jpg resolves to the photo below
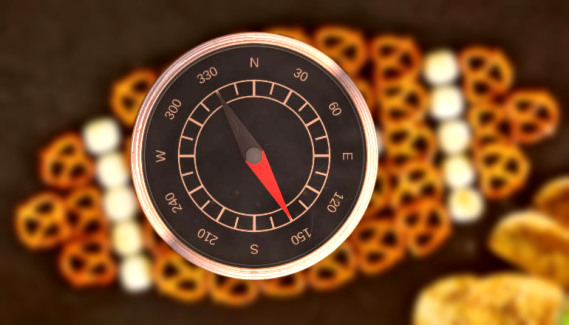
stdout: 150°
